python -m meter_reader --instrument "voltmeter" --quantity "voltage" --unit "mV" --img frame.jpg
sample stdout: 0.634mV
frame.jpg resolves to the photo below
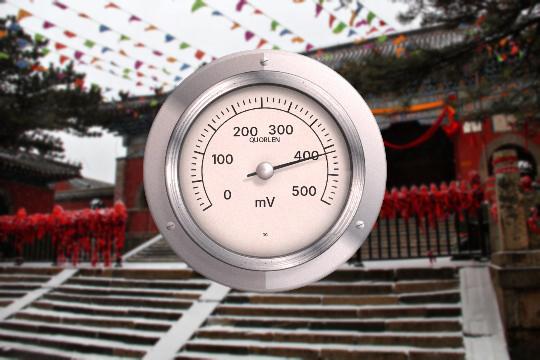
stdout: 410mV
